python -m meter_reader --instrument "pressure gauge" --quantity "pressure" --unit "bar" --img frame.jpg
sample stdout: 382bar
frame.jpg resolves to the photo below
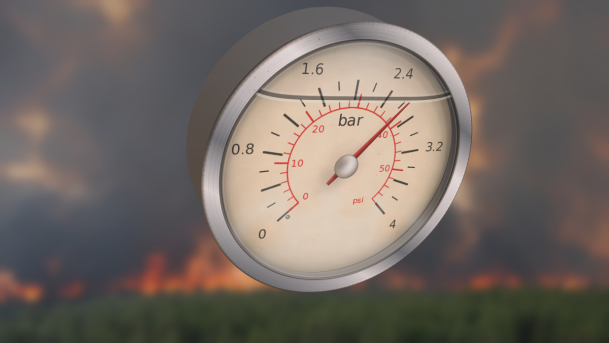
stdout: 2.6bar
